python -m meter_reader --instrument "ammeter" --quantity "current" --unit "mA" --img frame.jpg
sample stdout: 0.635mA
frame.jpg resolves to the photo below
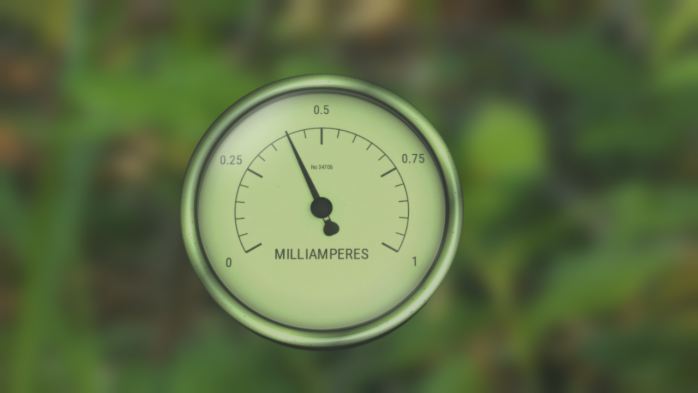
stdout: 0.4mA
